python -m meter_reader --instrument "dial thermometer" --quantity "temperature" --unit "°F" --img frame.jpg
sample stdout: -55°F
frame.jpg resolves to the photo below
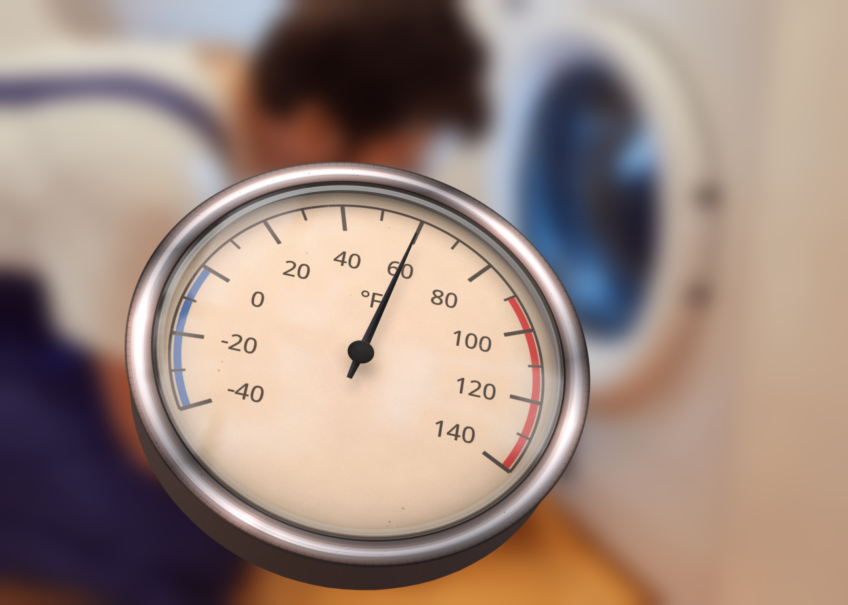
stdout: 60°F
